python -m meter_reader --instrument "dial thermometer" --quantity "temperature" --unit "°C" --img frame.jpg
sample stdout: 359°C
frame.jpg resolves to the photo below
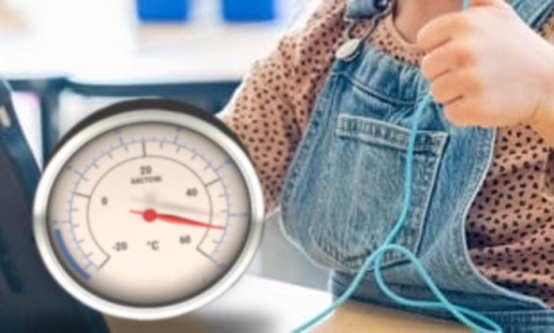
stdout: 52°C
